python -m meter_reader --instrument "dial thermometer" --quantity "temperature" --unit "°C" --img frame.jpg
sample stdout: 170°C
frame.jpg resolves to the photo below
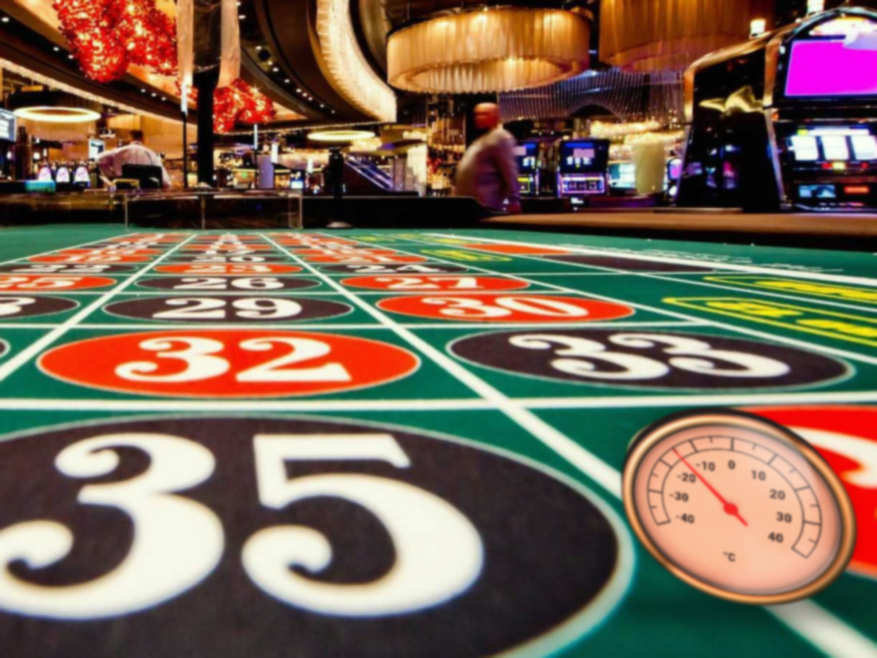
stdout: -15°C
